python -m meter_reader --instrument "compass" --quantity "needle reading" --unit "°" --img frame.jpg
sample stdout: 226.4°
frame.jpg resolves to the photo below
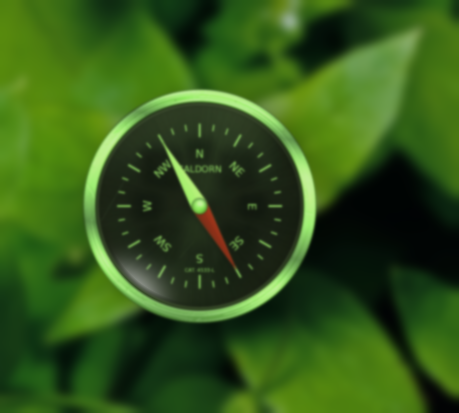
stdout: 150°
